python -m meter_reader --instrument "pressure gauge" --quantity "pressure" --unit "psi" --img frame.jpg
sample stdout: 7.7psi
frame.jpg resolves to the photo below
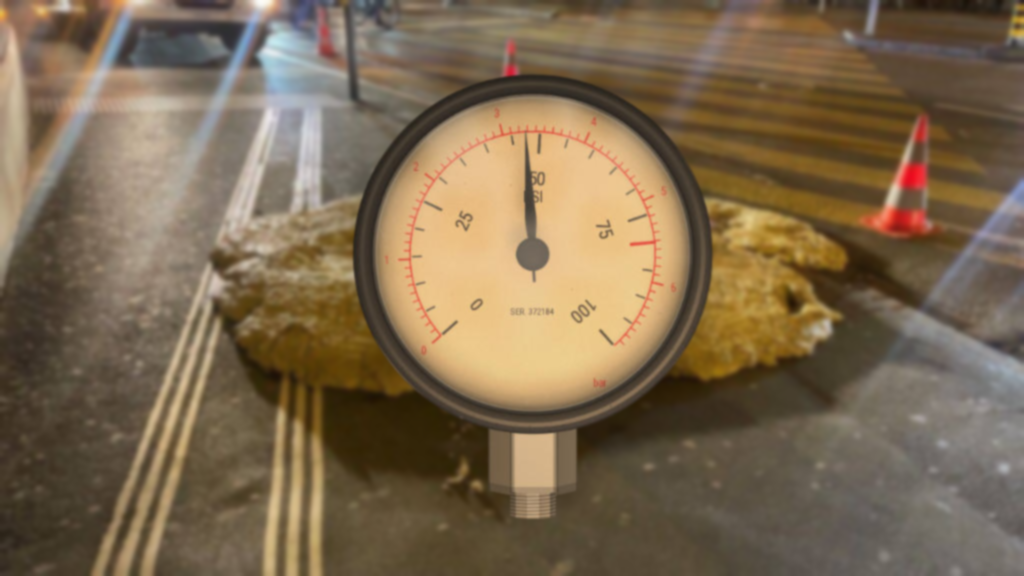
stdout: 47.5psi
